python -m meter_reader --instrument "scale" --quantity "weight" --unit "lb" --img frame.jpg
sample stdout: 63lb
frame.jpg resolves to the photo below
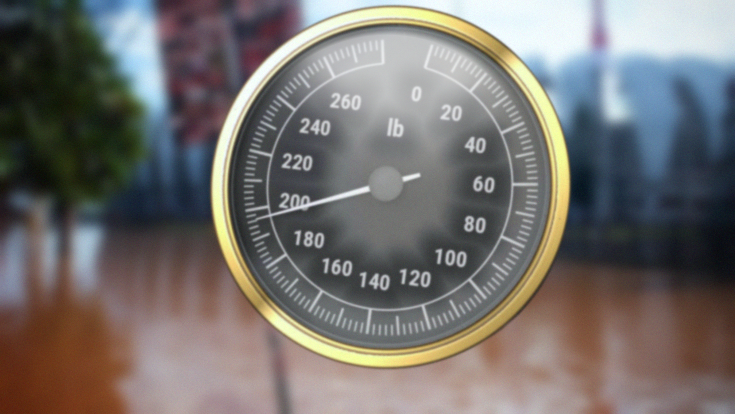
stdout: 196lb
